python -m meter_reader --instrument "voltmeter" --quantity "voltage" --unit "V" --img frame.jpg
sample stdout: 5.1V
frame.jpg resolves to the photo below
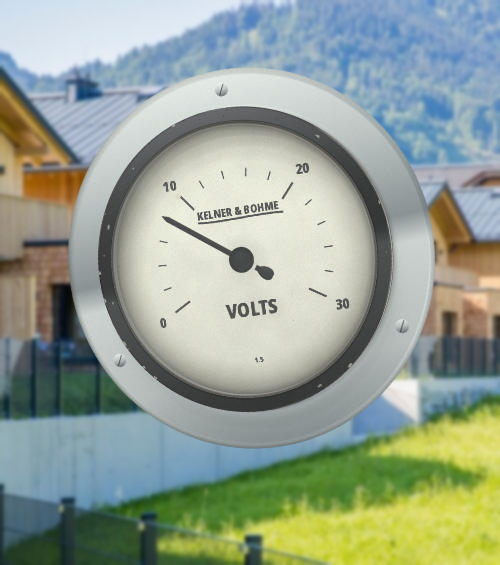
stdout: 8V
